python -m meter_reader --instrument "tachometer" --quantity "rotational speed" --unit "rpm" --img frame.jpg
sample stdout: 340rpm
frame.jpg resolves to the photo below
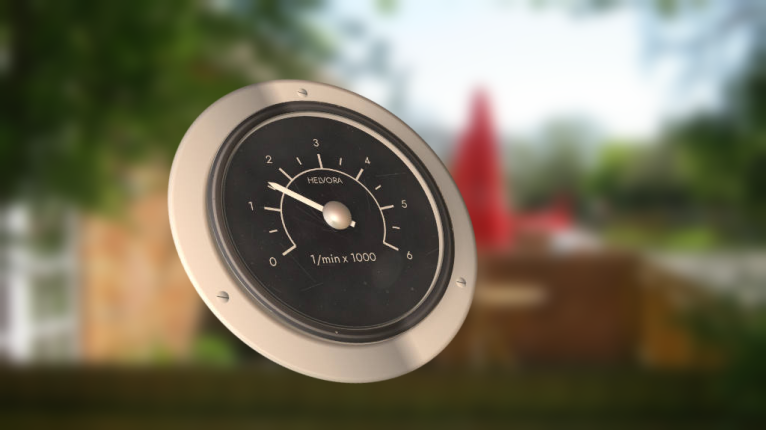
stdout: 1500rpm
